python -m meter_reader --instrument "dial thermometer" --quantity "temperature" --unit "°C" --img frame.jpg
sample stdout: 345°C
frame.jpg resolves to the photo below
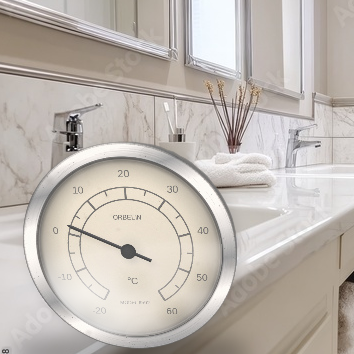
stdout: 2.5°C
